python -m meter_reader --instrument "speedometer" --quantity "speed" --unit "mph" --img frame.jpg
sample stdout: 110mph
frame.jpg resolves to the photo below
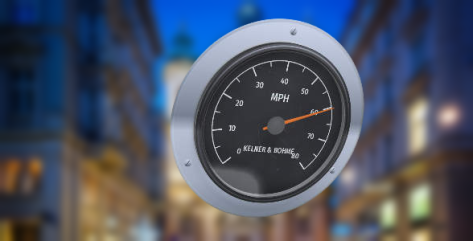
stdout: 60mph
